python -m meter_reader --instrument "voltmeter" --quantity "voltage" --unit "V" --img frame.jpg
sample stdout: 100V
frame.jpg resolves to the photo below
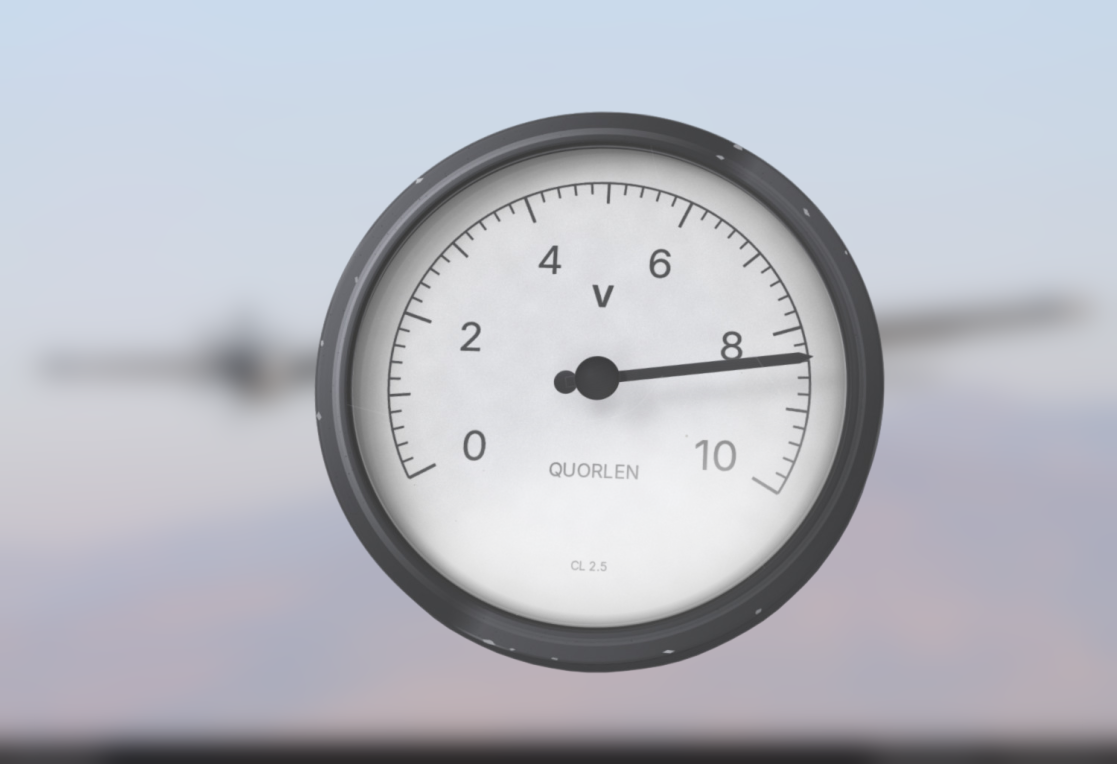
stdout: 8.4V
